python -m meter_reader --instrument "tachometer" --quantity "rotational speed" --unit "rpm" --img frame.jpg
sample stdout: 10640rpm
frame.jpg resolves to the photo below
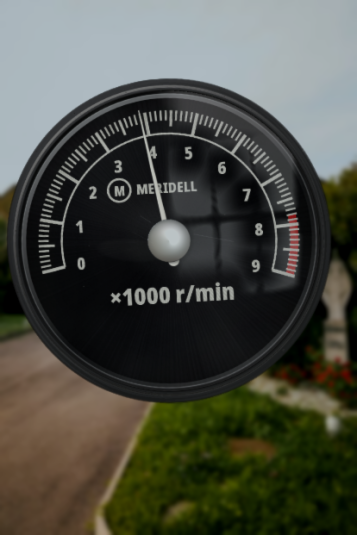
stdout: 3900rpm
